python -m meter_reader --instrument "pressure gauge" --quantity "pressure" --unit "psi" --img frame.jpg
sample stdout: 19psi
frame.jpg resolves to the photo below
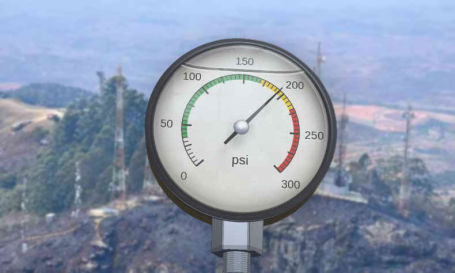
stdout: 195psi
